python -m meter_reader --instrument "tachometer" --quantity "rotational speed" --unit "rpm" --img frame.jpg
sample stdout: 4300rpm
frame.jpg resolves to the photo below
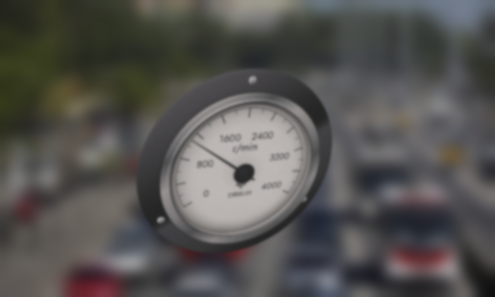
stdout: 1100rpm
